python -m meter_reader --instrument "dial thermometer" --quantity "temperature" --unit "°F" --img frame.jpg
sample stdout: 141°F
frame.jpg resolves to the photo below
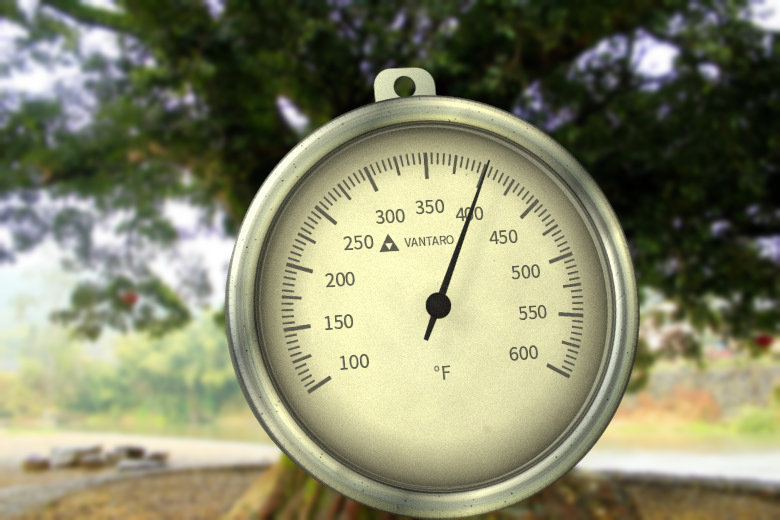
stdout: 400°F
